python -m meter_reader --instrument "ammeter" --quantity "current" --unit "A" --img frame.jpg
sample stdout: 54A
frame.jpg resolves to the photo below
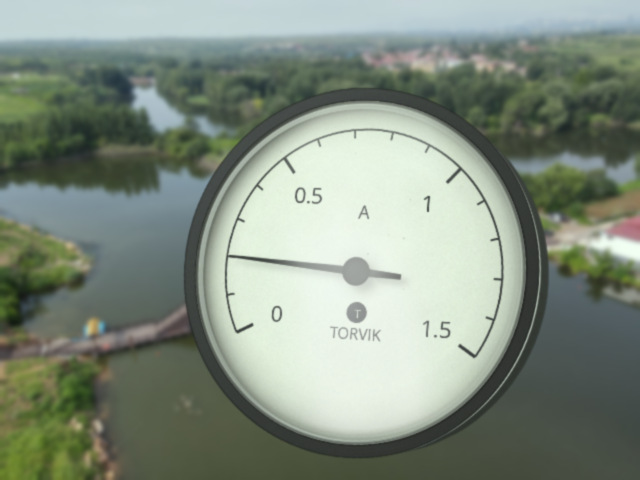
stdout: 0.2A
